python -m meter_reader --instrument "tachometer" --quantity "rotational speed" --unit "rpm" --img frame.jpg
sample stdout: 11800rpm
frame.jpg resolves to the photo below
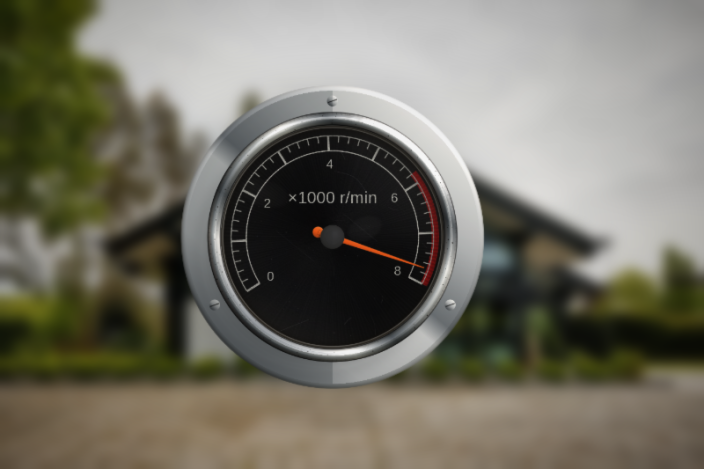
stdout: 7700rpm
